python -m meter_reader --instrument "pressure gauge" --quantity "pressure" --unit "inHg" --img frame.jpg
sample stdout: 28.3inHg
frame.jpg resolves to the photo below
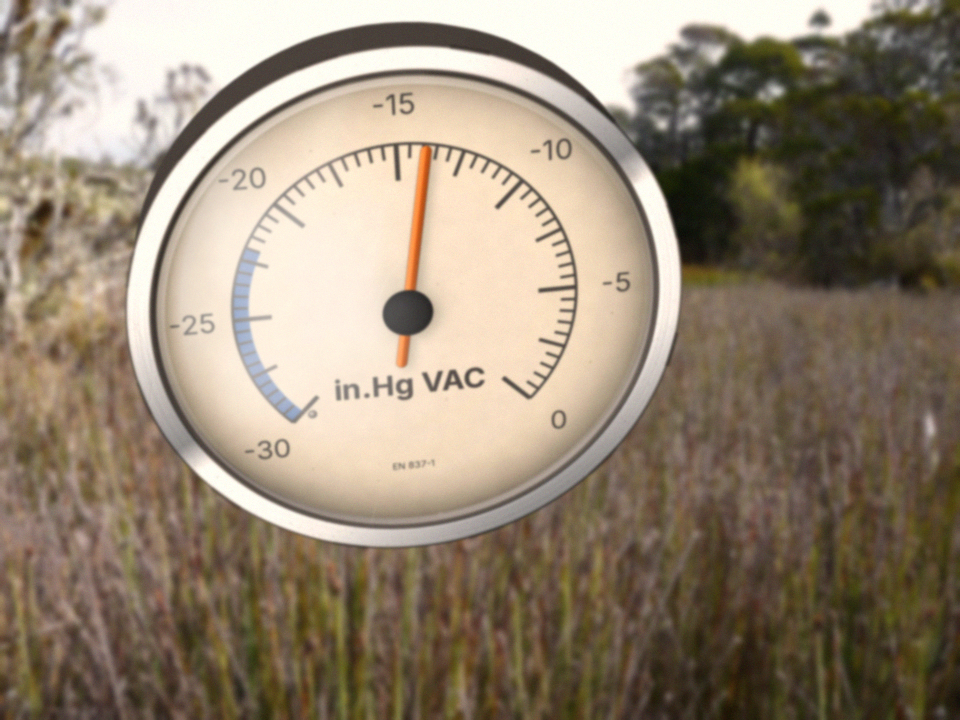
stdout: -14inHg
